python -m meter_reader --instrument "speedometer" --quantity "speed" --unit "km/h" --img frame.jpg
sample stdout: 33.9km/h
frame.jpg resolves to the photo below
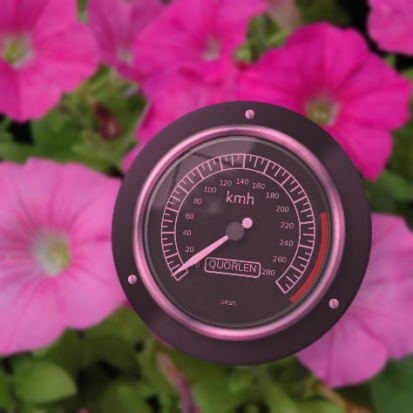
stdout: 5km/h
